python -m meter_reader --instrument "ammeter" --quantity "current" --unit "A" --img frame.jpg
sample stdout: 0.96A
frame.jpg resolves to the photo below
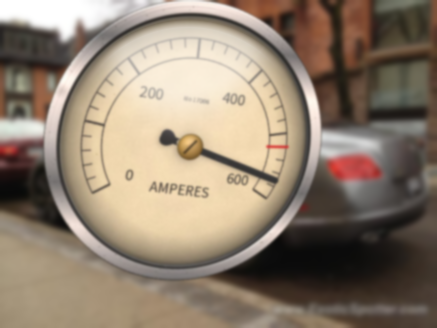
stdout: 570A
